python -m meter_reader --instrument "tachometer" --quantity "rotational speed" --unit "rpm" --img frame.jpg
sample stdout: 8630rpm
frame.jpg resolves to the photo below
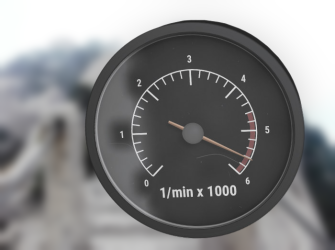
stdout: 5600rpm
